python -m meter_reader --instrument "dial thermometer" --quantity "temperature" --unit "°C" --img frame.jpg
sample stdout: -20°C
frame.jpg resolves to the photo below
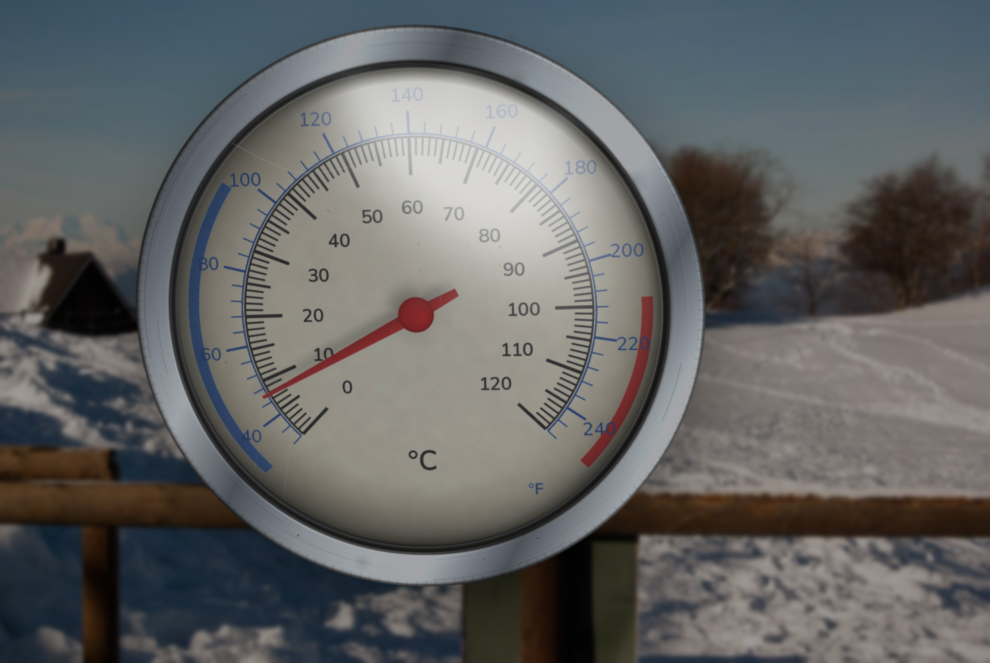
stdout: 8°C
